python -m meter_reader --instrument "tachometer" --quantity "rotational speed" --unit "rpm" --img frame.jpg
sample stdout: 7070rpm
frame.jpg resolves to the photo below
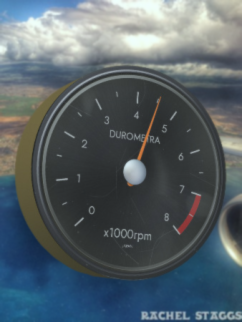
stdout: 4500rpm
